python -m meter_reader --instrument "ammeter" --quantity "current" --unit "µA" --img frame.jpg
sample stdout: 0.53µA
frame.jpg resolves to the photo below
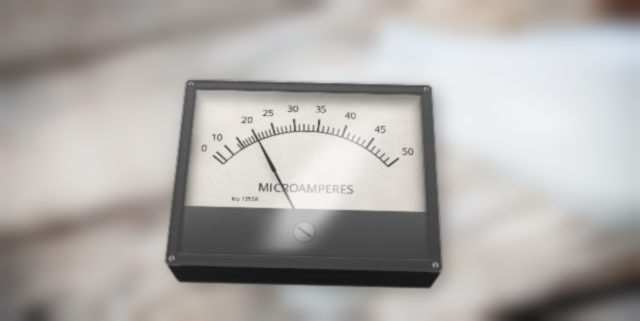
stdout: 20µA
